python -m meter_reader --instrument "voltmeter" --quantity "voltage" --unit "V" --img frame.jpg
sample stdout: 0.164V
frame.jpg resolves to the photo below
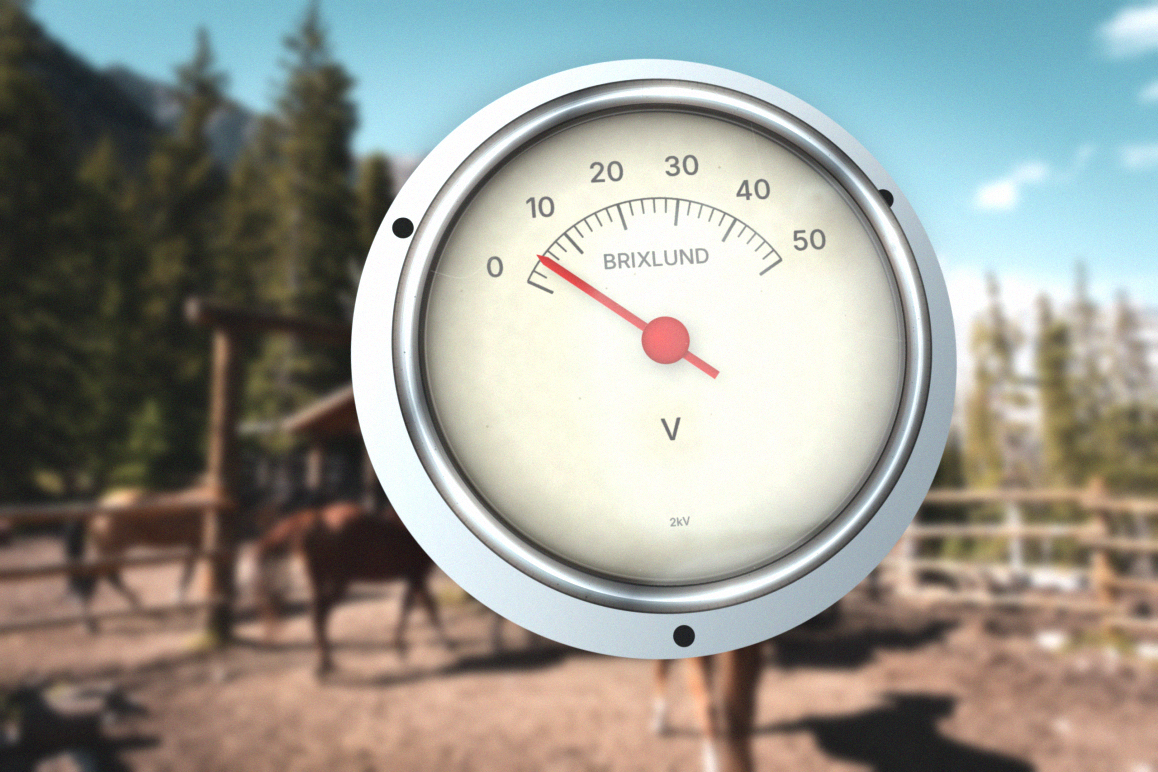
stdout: 4V
